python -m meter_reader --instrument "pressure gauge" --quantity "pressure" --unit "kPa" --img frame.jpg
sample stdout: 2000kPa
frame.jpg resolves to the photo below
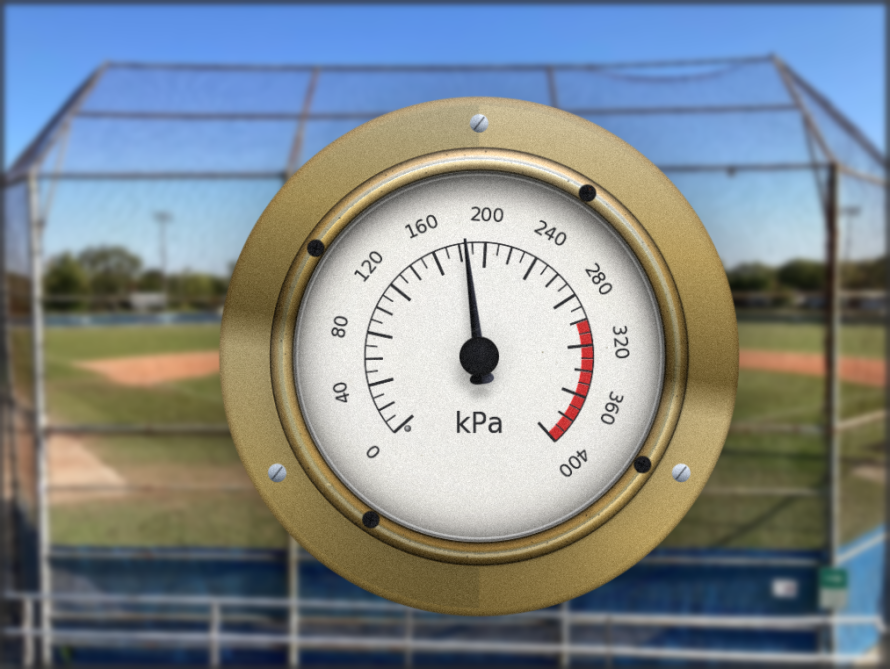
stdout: 185kPa
